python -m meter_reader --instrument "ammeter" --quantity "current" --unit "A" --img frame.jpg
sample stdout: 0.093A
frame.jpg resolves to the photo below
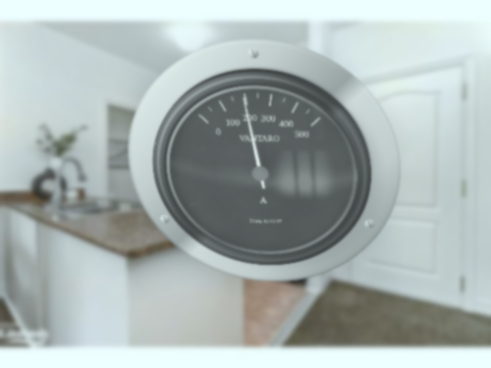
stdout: 200A
